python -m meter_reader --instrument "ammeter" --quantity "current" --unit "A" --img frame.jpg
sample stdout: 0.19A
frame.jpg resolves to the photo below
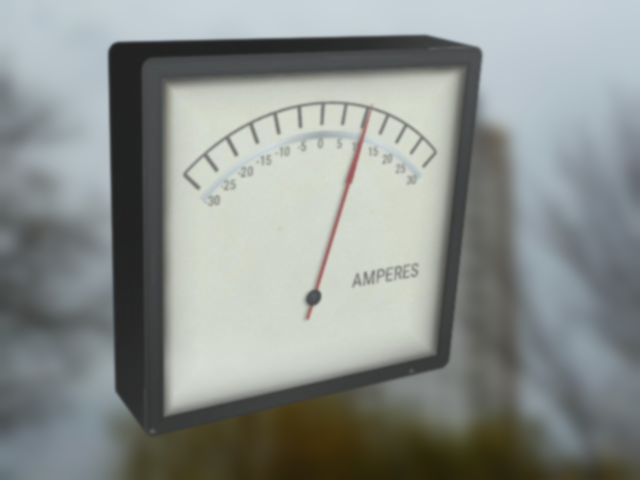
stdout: 10A
